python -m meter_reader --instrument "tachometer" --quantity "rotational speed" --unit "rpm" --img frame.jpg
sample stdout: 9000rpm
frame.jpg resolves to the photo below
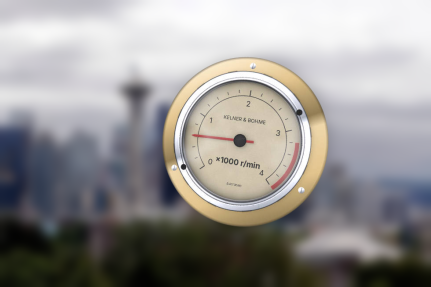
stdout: 600rpm
